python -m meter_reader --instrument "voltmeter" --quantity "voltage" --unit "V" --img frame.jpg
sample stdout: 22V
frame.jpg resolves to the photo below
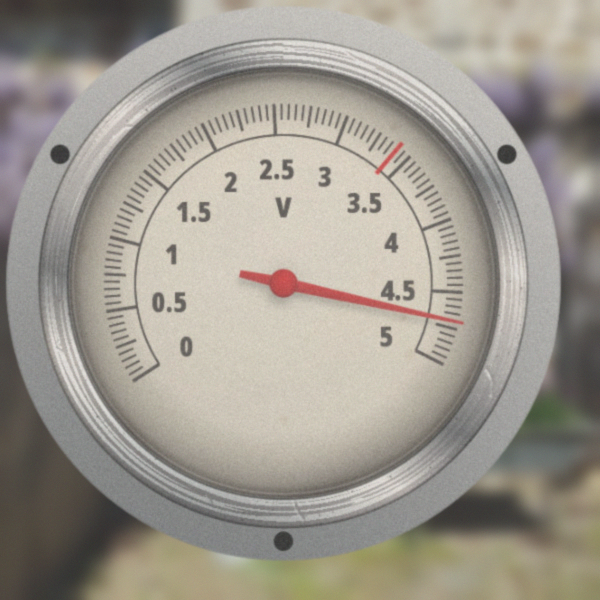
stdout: 4.7V
